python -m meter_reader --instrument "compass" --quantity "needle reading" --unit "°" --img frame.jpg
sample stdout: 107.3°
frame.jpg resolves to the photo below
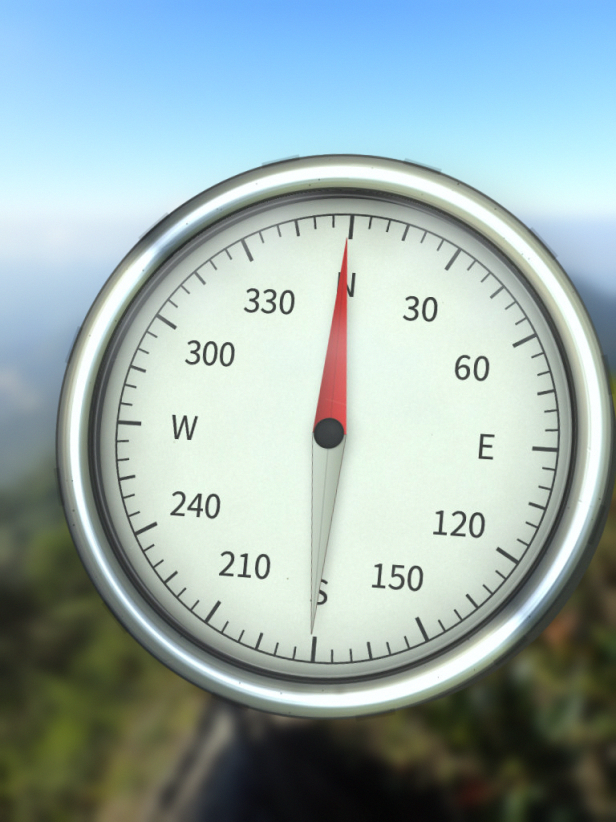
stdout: 0°
